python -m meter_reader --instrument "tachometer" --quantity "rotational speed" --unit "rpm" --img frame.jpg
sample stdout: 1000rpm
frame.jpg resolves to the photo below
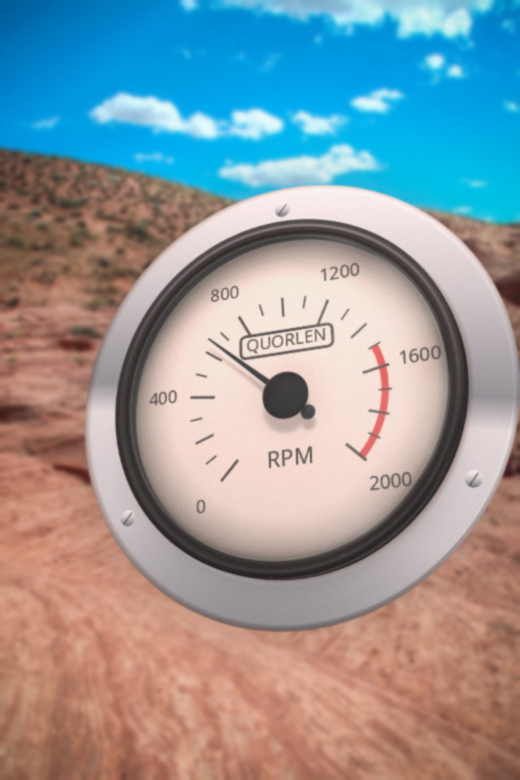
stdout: 650rpm
